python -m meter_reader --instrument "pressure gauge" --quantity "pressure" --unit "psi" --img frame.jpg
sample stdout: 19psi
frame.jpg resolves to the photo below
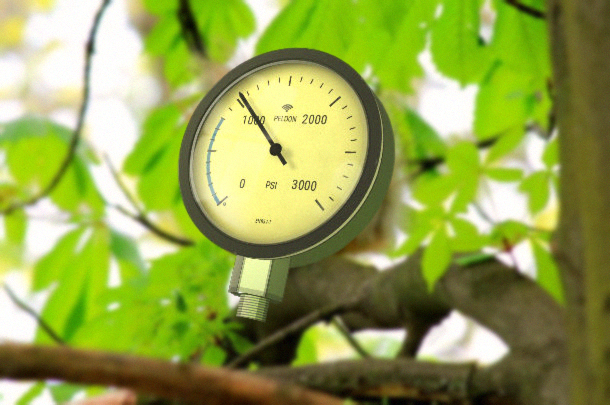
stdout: 1050psi
